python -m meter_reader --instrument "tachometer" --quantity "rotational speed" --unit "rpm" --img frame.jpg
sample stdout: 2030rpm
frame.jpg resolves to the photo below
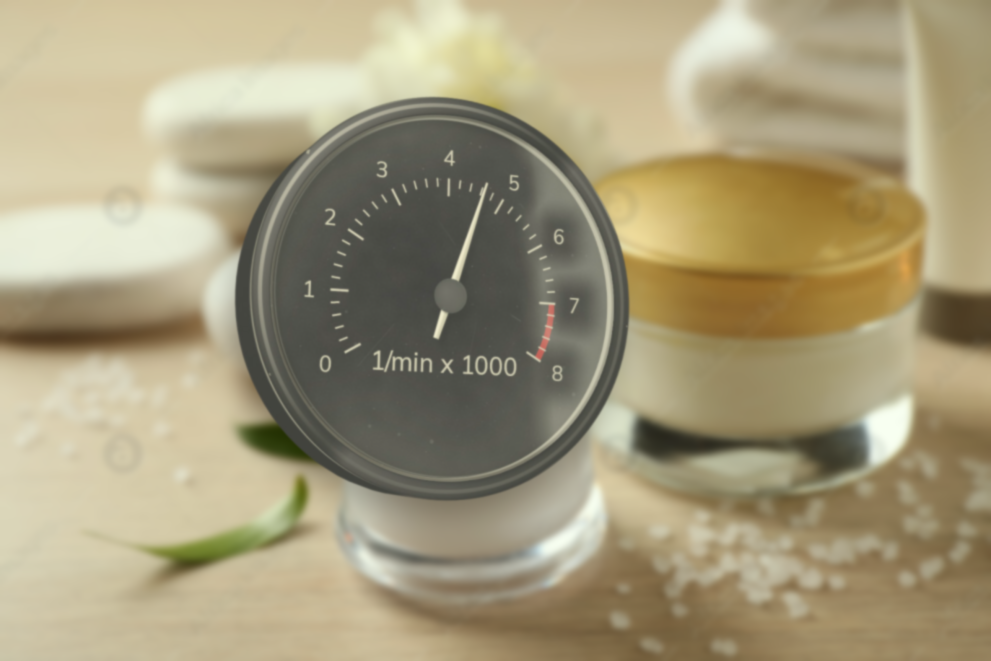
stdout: 4600rpm
